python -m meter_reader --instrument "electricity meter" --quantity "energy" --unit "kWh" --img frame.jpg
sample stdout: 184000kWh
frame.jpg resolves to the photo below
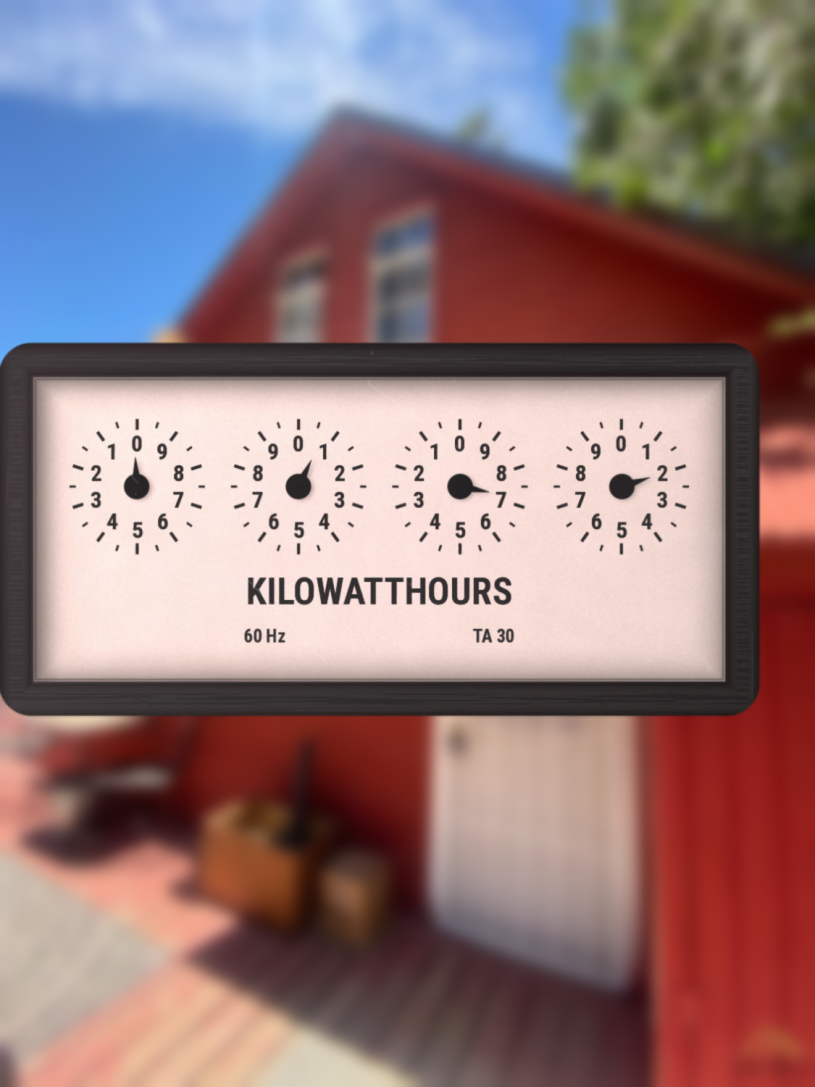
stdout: 72kWh
